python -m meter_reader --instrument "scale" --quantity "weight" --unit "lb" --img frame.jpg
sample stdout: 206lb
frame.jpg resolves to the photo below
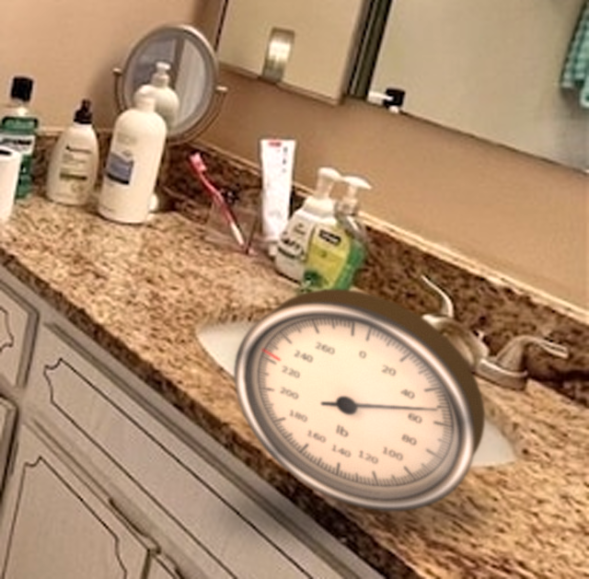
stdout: 50lb
